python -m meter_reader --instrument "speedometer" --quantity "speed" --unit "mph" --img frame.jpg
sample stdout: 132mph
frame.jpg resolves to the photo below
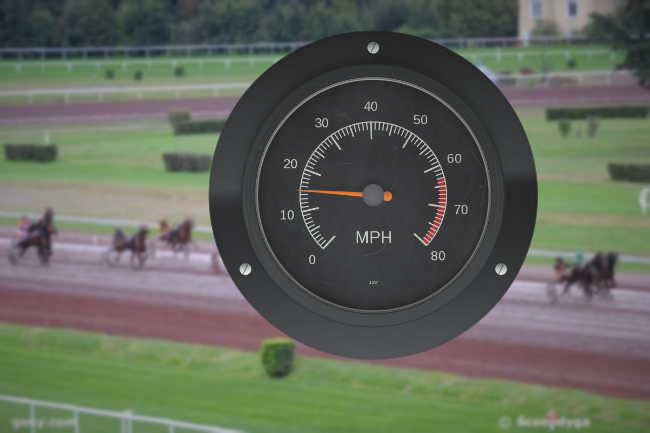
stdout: 15mph
